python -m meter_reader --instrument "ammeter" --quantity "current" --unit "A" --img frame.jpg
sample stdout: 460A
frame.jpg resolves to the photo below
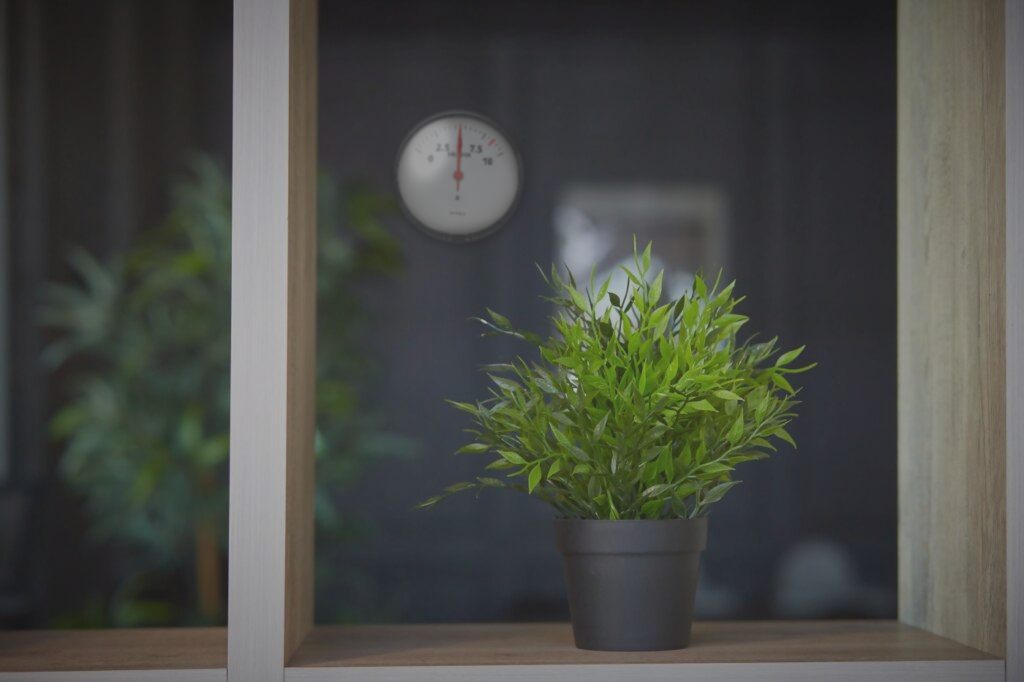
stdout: 5A
